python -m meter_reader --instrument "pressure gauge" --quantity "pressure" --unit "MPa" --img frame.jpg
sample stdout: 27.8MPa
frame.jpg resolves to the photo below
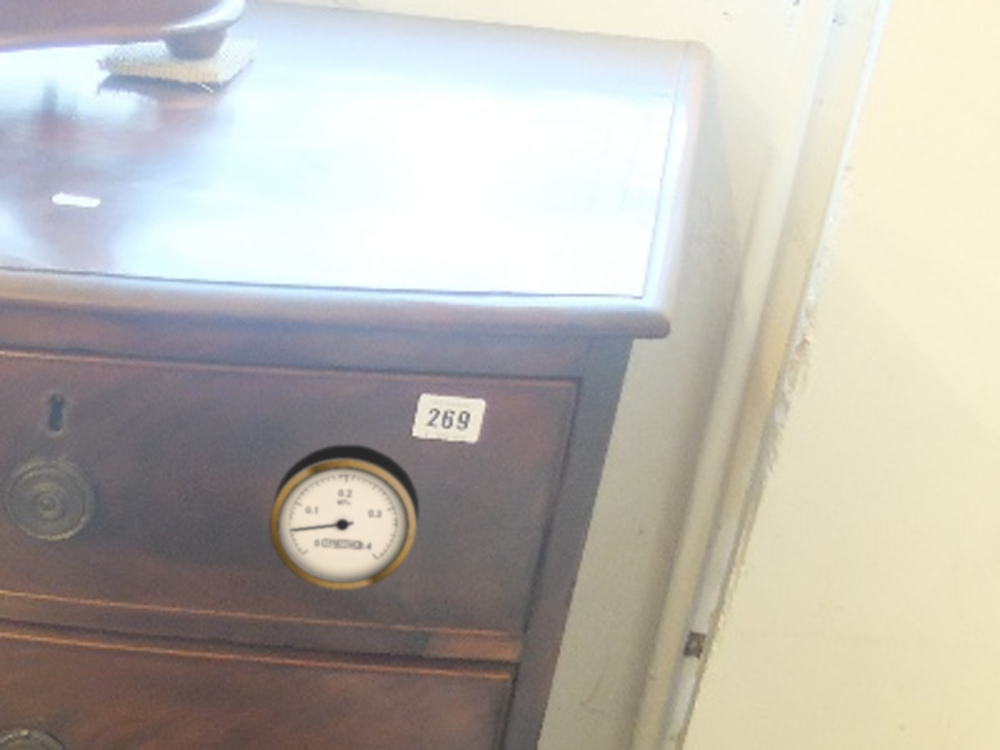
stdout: 0.05MPa
